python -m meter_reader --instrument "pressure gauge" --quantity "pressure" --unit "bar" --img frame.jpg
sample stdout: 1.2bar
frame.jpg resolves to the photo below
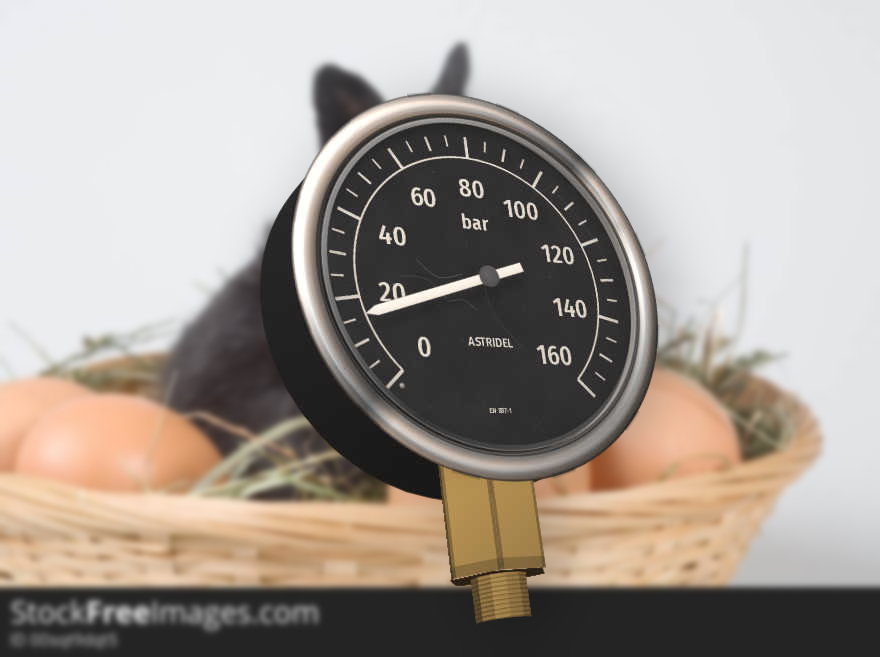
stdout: 15bar
